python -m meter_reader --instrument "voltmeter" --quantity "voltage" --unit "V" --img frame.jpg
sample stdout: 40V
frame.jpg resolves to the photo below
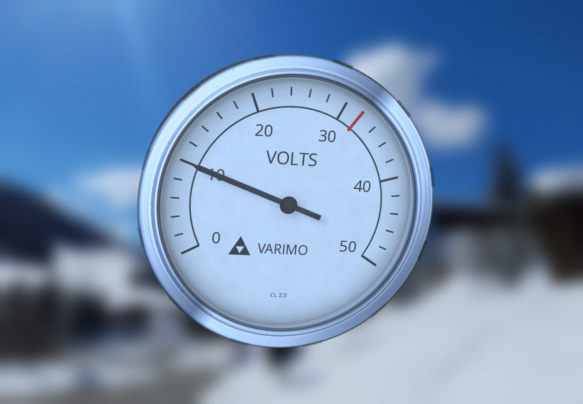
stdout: 10V
